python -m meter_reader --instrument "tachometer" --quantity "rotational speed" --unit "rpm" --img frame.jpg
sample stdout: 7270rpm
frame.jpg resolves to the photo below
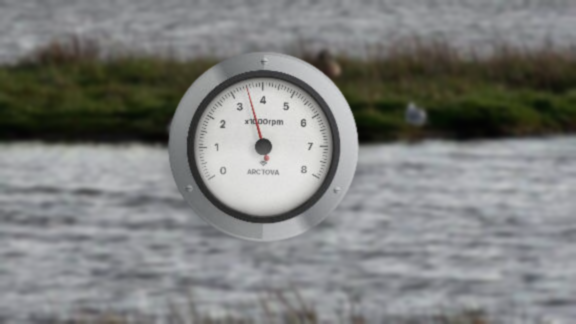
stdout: 3500rpm
